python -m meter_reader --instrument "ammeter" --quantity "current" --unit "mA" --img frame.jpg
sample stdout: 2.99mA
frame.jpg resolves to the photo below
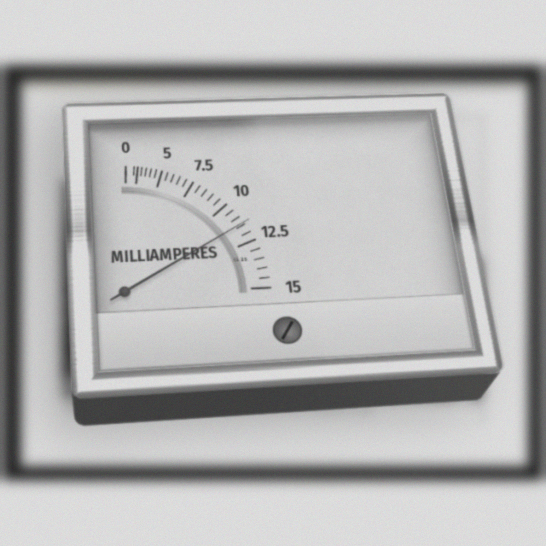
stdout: 11.5mA
